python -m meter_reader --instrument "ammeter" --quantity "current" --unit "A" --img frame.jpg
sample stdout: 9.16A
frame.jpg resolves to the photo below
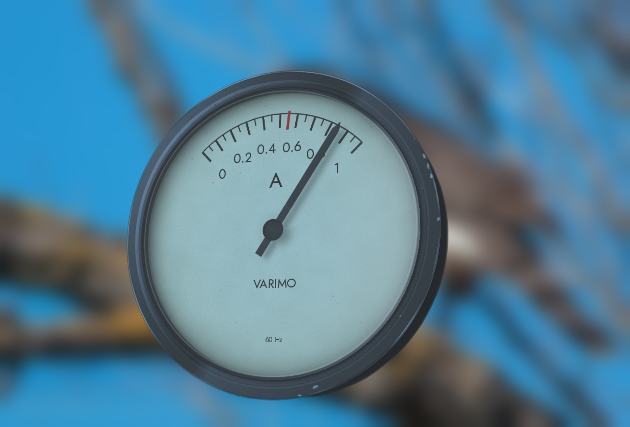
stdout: 0.85A
